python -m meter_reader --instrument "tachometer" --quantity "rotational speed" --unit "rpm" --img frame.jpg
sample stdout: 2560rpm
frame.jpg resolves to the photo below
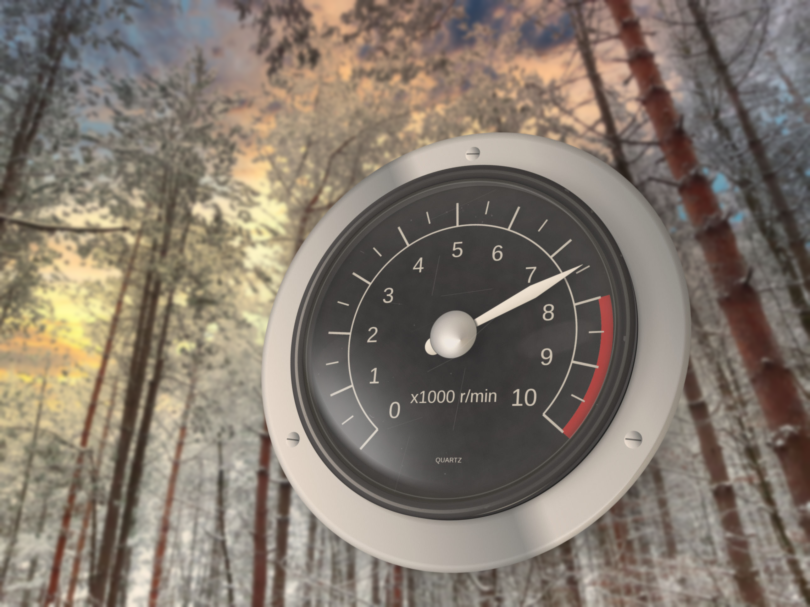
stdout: 7500rpm
